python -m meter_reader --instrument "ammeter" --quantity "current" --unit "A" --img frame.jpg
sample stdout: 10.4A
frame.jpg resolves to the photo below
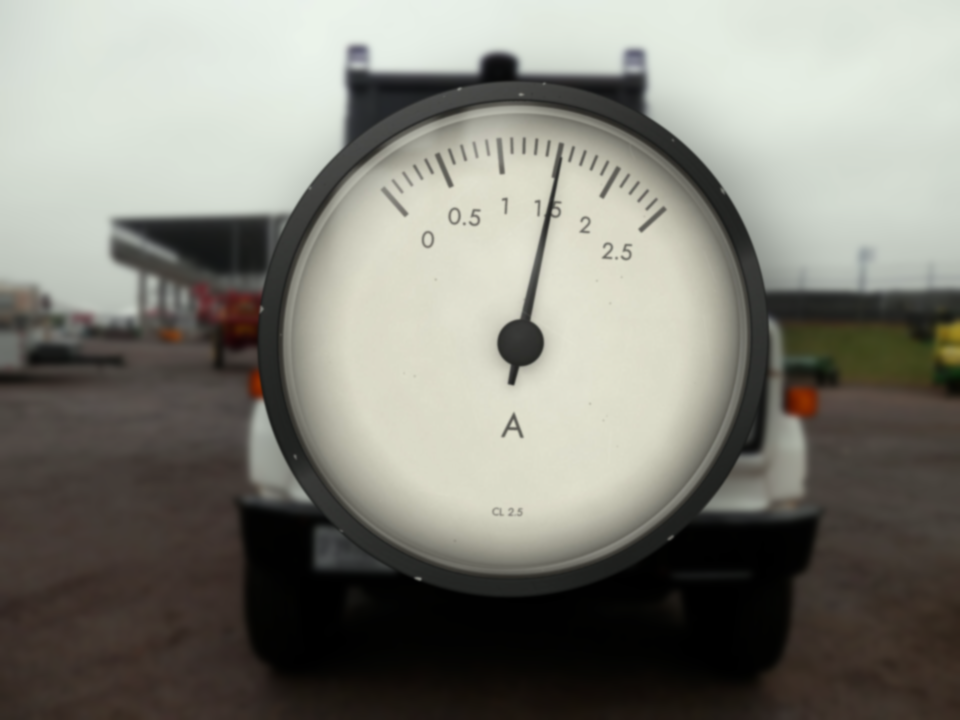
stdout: 1.5A
